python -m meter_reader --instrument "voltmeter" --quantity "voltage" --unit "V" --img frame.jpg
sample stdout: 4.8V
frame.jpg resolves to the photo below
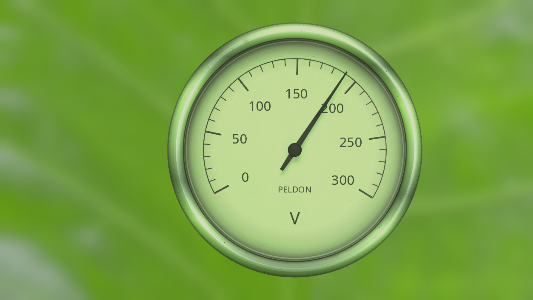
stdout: 190V
